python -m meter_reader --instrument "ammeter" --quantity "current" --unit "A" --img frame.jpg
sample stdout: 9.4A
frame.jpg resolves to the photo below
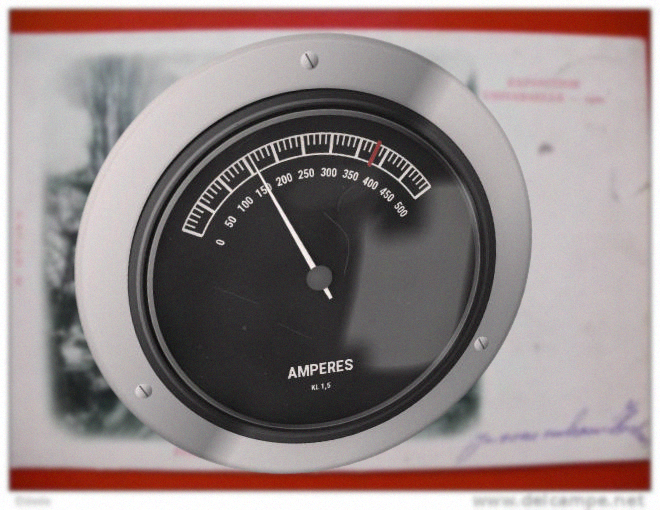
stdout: 160A
